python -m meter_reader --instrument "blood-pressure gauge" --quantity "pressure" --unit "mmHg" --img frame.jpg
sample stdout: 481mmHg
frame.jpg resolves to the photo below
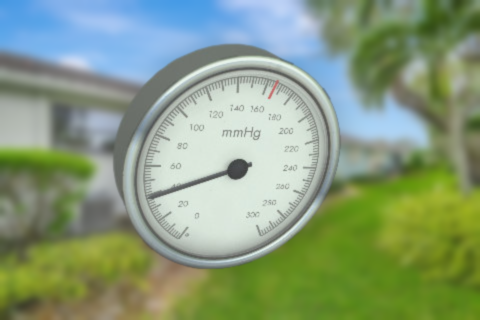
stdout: 40mmHg
